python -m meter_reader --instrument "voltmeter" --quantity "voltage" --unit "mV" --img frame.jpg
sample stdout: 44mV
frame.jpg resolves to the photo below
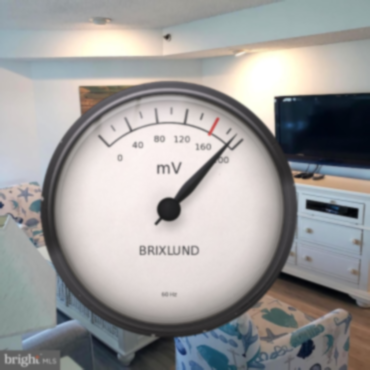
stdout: 190mV
